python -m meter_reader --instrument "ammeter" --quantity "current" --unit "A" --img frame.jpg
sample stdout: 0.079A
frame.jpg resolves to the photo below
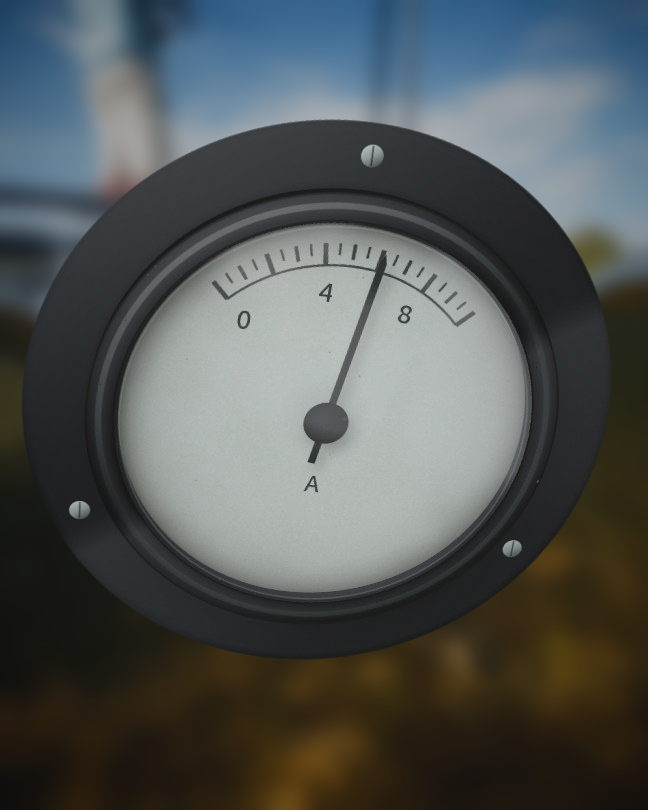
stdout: 6A
